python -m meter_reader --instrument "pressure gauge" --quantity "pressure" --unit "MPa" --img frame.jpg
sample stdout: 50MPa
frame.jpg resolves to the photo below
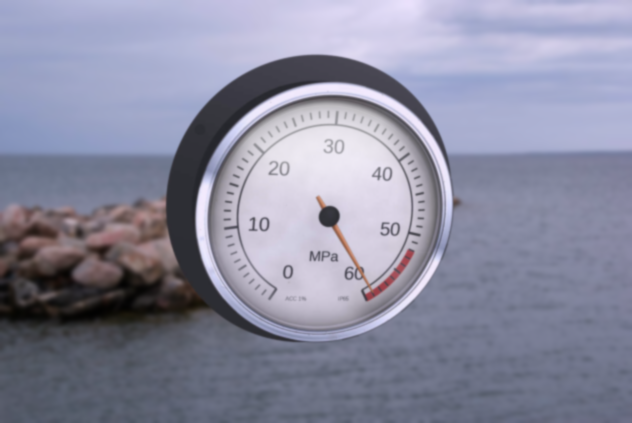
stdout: 59MPa
